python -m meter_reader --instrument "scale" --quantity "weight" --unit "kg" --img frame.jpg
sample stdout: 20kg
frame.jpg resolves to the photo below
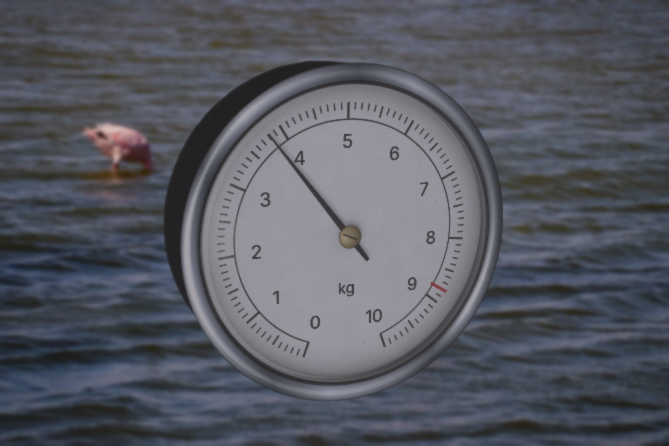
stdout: 3.8kg
